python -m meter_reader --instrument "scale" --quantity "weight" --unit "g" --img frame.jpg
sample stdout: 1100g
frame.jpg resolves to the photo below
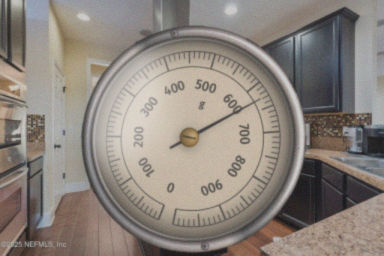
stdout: 630g
